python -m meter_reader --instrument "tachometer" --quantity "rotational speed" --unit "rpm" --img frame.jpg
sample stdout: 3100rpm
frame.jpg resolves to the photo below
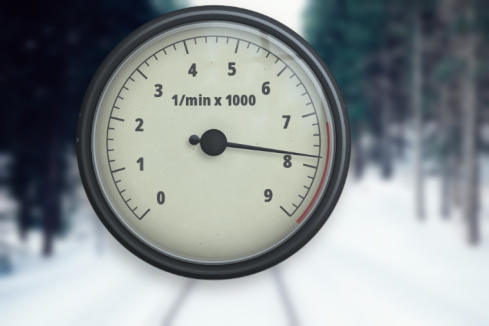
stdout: 7800rpm
